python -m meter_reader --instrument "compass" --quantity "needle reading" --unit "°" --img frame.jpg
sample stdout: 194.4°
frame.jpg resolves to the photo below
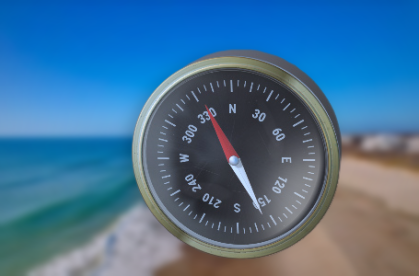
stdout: 335°
